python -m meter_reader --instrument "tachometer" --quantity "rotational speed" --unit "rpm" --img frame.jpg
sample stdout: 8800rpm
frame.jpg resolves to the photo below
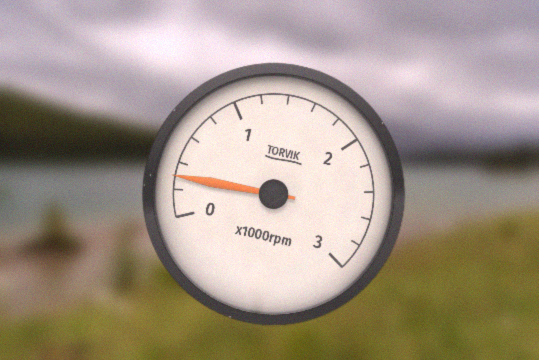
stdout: 300rpm
